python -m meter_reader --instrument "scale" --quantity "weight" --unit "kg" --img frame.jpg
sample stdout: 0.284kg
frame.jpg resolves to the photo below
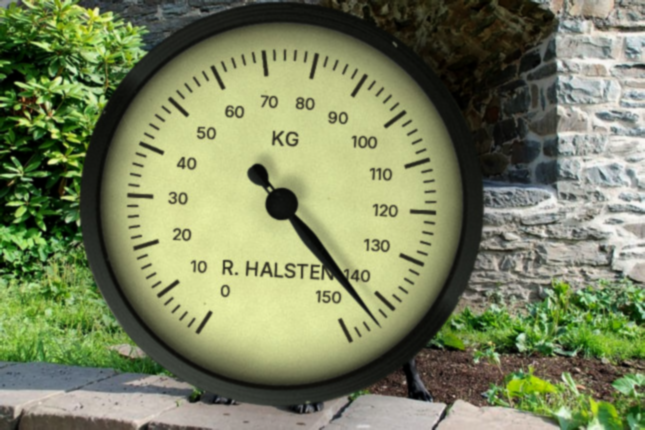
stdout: 144kg
